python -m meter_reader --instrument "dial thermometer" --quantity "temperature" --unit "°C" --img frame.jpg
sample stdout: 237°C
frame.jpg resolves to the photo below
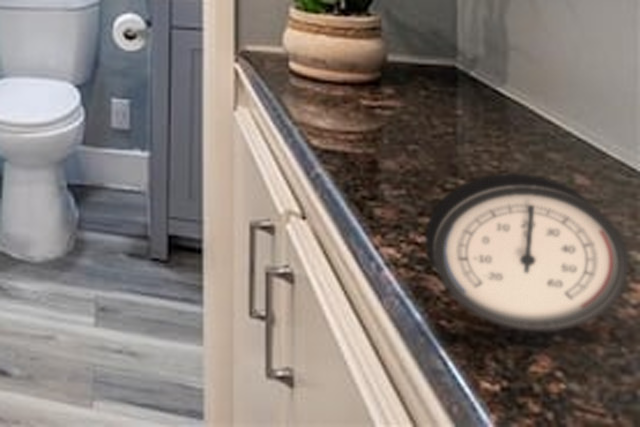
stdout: 20°C
